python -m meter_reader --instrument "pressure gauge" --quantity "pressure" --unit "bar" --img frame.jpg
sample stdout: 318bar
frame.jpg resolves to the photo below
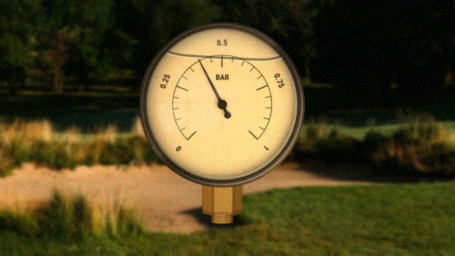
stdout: 0.4bar
